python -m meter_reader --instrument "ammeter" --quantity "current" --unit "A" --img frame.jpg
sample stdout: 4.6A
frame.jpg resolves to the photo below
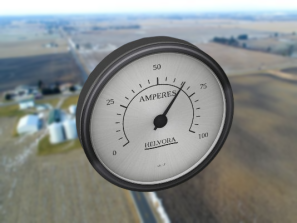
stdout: 65A
